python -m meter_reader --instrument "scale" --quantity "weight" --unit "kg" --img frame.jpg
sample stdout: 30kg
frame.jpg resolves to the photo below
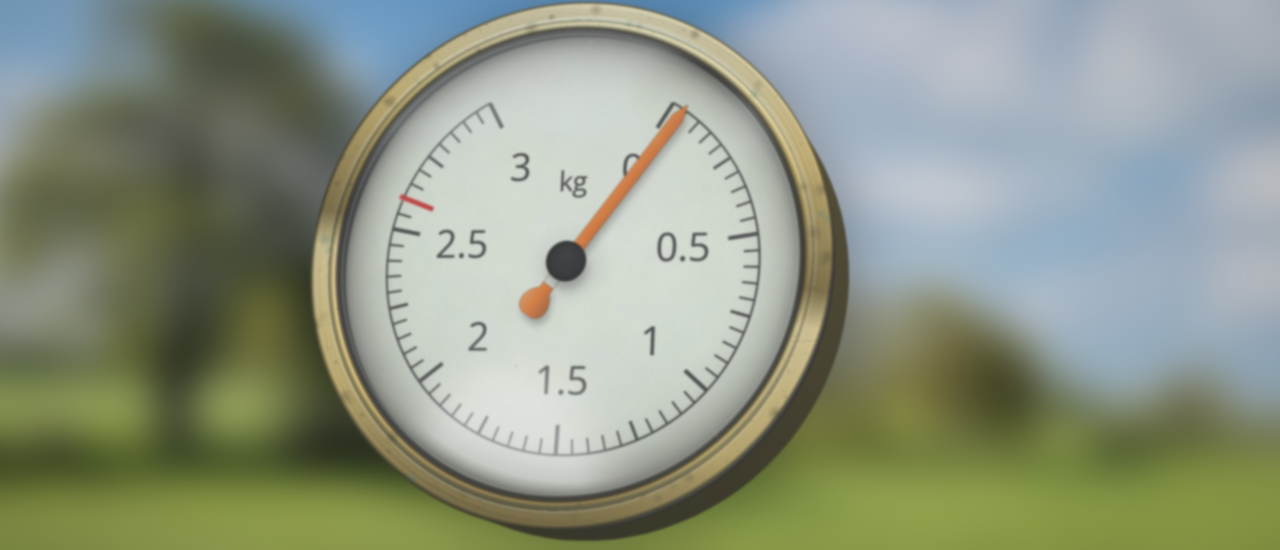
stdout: 0.05kg
